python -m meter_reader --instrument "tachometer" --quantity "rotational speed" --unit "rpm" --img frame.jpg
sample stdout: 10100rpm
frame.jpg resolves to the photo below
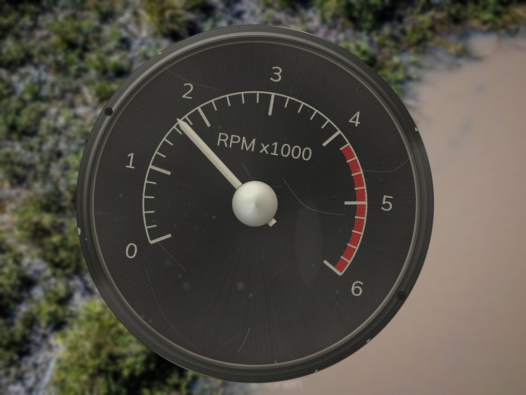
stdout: 1700rpm
